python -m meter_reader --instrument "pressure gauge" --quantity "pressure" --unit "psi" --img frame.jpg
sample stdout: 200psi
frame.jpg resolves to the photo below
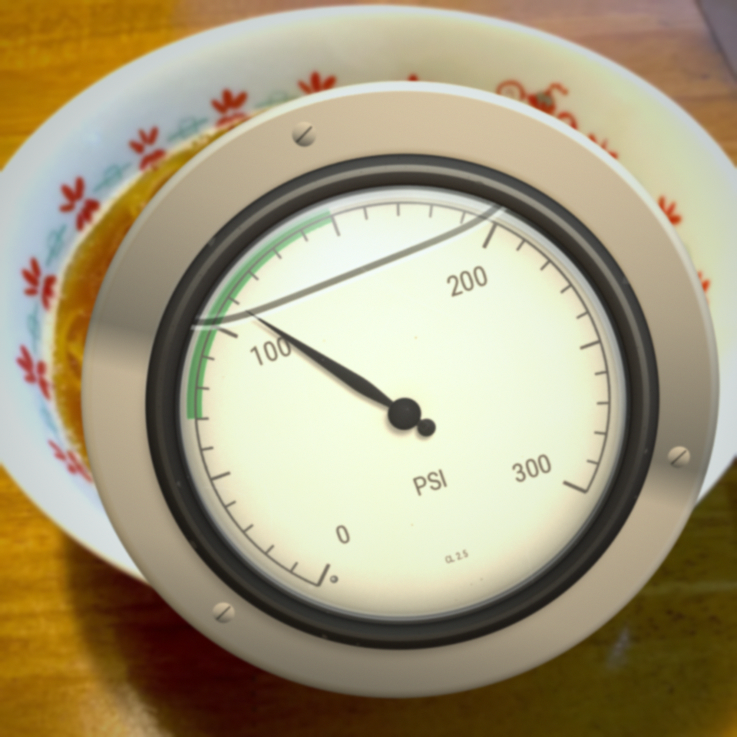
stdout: 110psi
